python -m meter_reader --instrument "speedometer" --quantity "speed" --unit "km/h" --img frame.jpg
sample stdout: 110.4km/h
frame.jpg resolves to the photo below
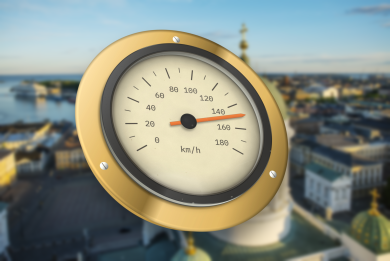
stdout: 150km/h
